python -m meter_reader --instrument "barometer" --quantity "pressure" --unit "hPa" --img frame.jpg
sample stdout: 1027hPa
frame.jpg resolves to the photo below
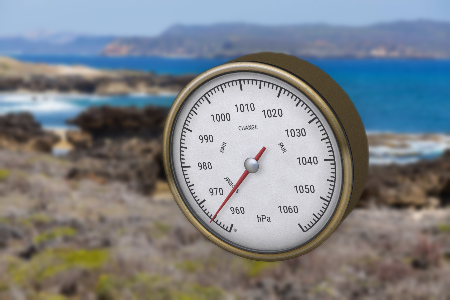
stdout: 965hPa
